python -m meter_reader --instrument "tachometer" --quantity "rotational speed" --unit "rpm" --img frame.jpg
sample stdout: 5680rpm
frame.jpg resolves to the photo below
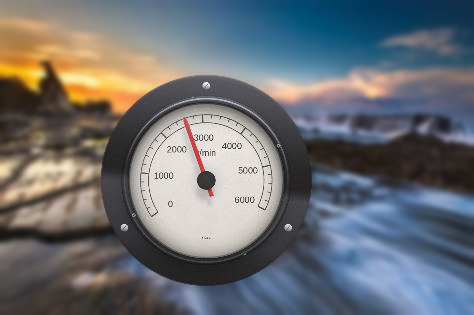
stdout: 2600rpm
